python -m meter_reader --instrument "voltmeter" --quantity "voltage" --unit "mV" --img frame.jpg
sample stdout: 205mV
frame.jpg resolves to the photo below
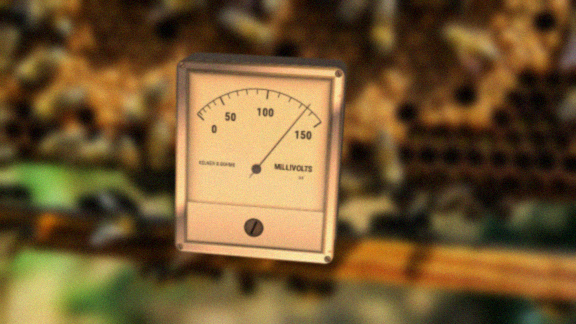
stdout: 135mV
